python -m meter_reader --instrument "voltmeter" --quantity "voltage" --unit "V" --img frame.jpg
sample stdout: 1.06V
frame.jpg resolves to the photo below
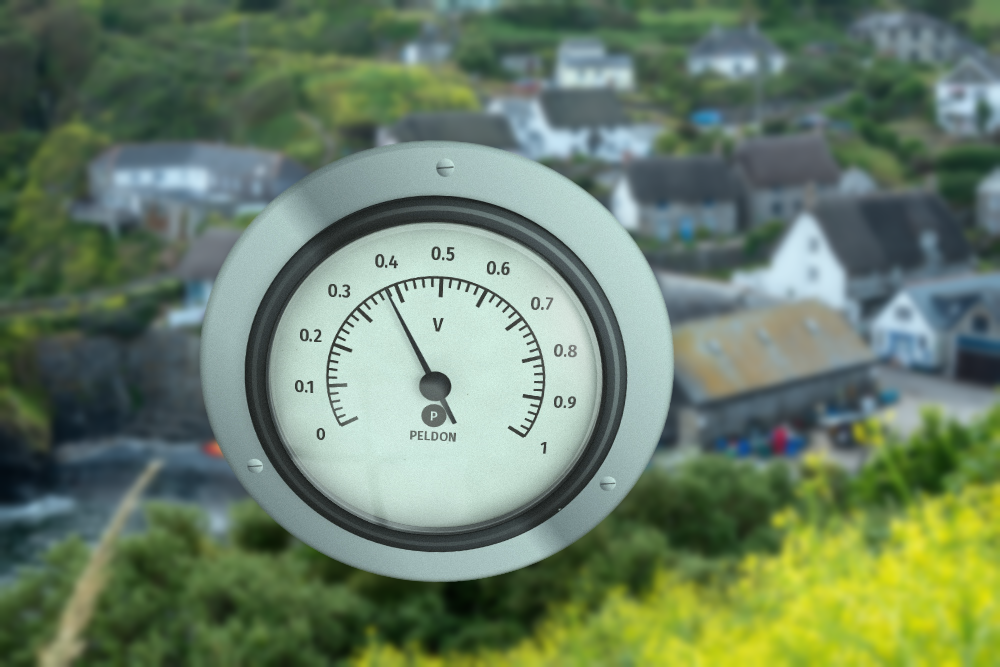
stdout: 0.38V
